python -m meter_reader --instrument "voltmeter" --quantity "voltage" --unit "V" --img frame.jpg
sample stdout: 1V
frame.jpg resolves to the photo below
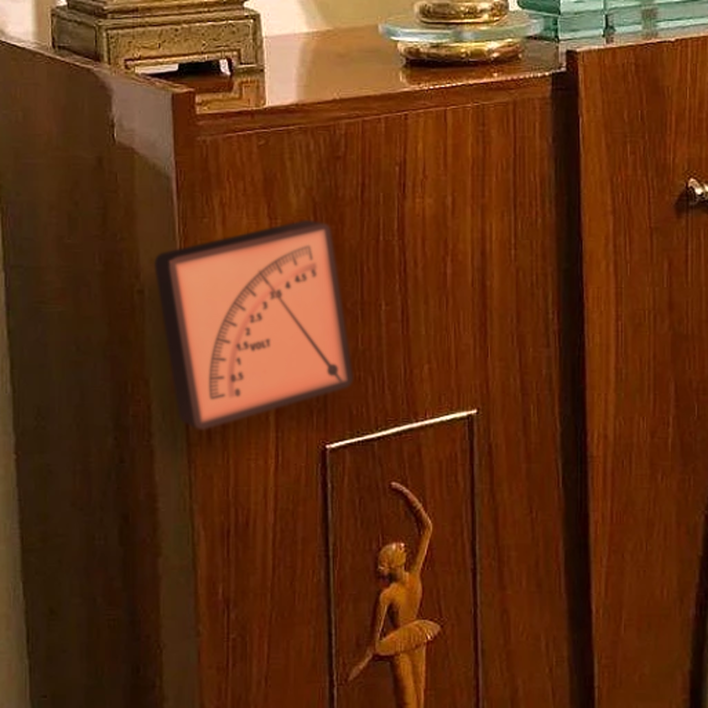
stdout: 3.5V
